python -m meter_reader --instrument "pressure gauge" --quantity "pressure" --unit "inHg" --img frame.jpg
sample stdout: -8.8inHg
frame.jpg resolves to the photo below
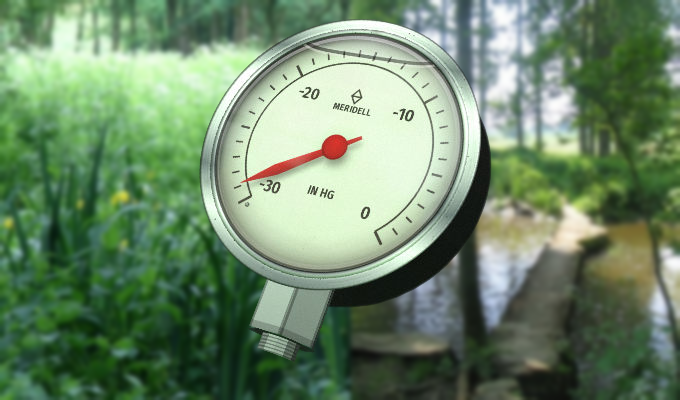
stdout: -29inHg
